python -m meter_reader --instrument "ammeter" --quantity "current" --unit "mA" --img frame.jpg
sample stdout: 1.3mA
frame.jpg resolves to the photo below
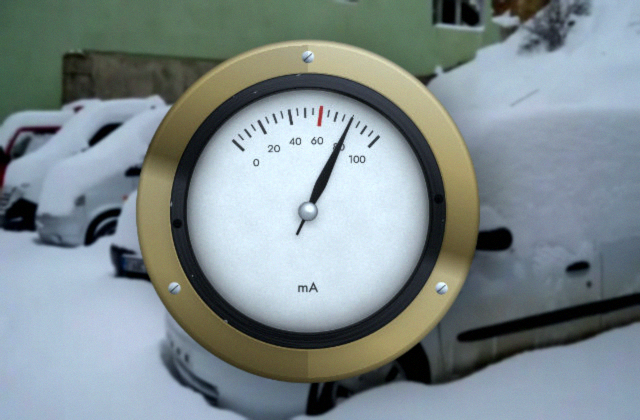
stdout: 80mA
